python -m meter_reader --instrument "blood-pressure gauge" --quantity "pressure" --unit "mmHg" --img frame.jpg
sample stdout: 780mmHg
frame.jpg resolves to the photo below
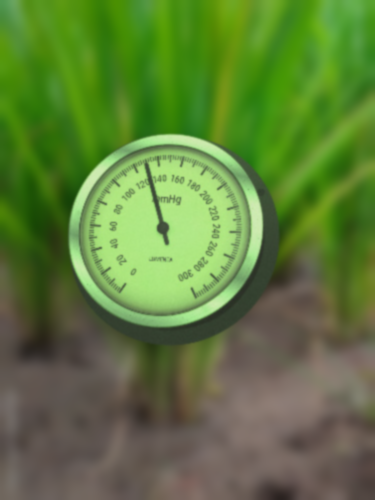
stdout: 130mmHg
